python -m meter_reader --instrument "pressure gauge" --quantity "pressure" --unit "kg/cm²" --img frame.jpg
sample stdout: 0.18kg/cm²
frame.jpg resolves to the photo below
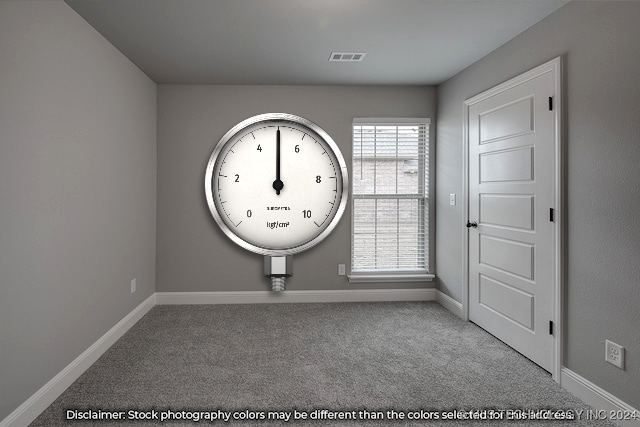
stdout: 5kg/cm²
